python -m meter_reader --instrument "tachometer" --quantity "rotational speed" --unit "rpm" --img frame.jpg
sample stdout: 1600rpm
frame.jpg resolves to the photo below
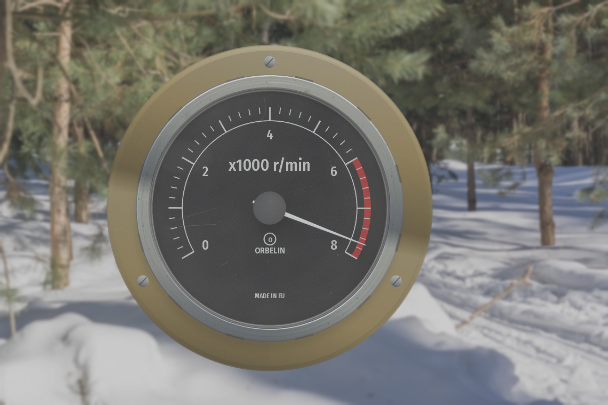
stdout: 7700rpm
